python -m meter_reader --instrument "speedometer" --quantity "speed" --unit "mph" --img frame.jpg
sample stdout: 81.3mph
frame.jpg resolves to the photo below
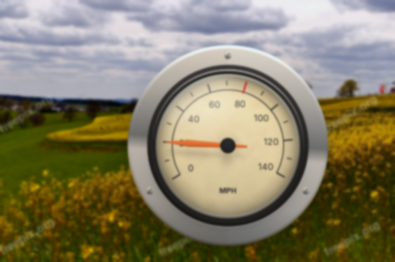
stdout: 20mph
